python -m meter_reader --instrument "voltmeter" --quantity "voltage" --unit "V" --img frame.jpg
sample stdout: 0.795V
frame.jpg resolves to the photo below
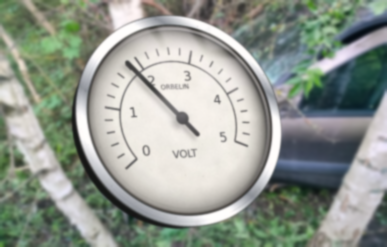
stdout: 1.8V
